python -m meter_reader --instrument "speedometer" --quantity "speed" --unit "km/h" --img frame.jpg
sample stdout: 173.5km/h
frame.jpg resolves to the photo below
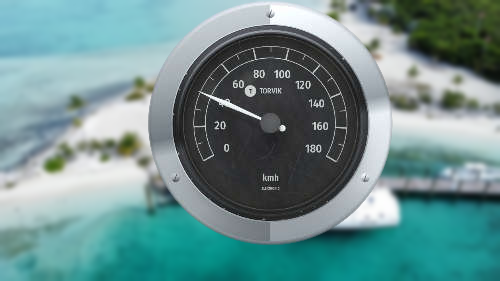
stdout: 40km/h
